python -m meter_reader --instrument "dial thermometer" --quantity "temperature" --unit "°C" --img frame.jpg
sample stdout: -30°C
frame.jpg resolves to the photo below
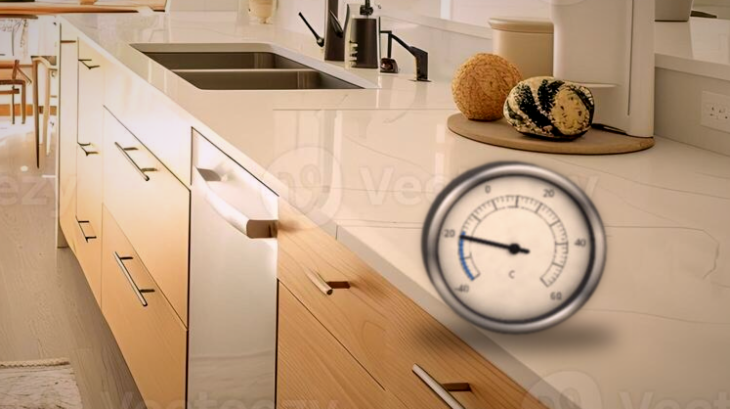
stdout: -20°C
